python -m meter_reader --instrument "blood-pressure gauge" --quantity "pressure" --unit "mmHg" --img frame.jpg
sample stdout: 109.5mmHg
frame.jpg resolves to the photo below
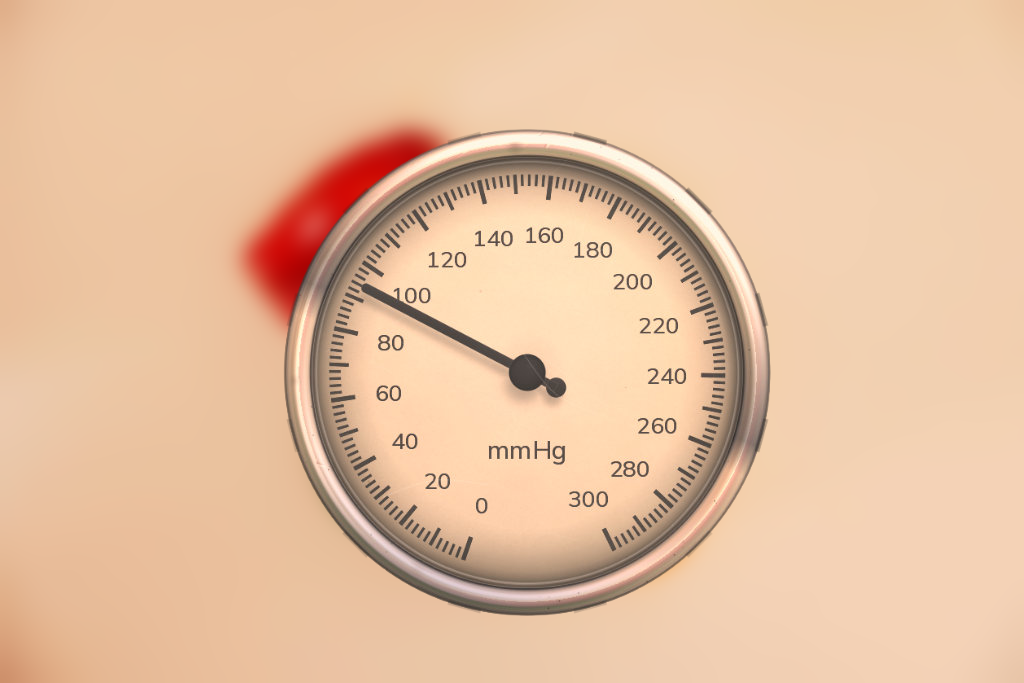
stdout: 94mmHg
